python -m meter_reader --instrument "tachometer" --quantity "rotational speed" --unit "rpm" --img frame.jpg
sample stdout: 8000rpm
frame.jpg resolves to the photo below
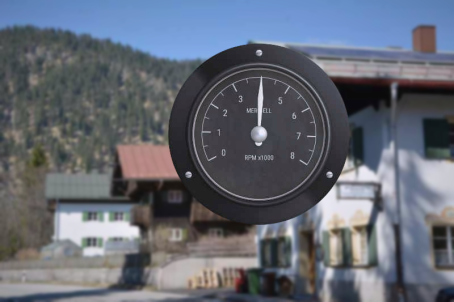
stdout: 4000rpm
